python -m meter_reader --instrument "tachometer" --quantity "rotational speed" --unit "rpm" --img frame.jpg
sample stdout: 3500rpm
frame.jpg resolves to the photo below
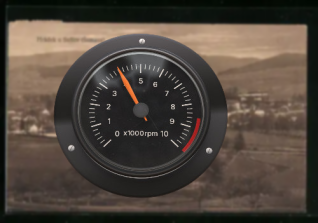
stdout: 4000rpm
